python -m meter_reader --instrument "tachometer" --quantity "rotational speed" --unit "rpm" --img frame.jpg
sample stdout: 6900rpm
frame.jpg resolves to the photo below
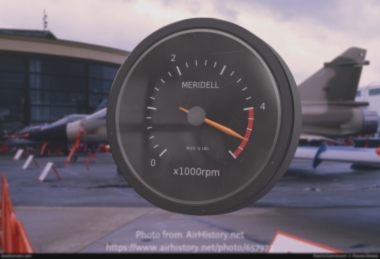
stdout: 4600rpm
